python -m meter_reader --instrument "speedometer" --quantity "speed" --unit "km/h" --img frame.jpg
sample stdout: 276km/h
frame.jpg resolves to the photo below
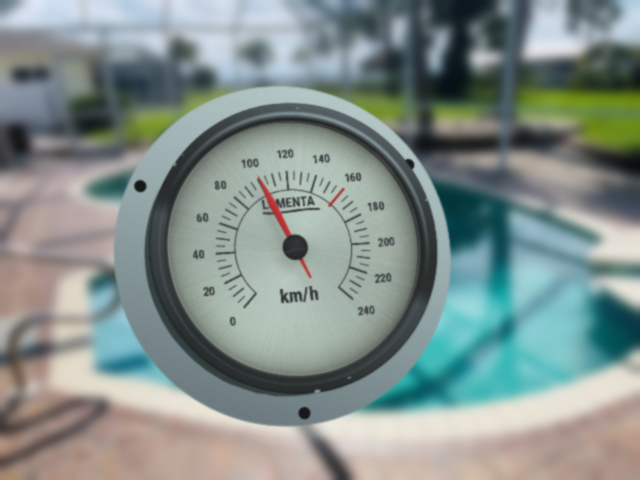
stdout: 100km/h
